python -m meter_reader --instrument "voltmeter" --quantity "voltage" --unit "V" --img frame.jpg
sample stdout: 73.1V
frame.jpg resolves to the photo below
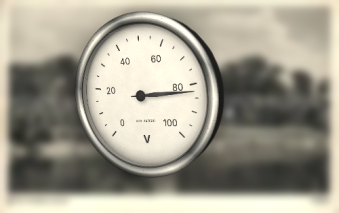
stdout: 82.5V
